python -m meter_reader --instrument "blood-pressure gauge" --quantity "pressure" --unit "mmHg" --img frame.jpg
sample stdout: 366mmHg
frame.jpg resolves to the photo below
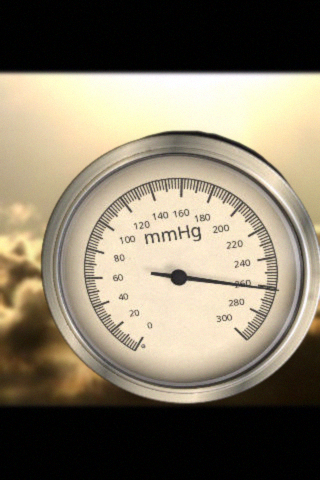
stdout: 260mmHg
